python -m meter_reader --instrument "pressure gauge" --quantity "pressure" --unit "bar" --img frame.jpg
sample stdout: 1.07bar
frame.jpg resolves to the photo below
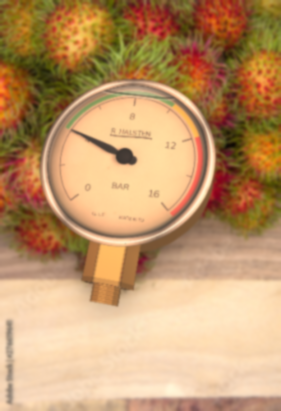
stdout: 4bar
